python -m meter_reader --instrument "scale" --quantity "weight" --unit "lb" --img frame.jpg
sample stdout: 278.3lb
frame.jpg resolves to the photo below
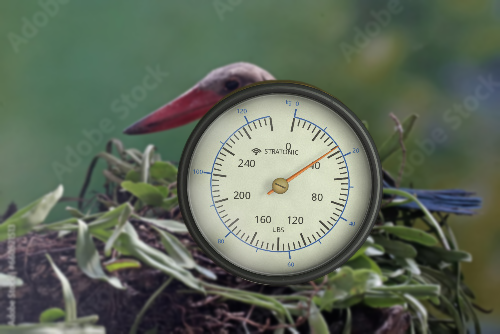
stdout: 36lb
